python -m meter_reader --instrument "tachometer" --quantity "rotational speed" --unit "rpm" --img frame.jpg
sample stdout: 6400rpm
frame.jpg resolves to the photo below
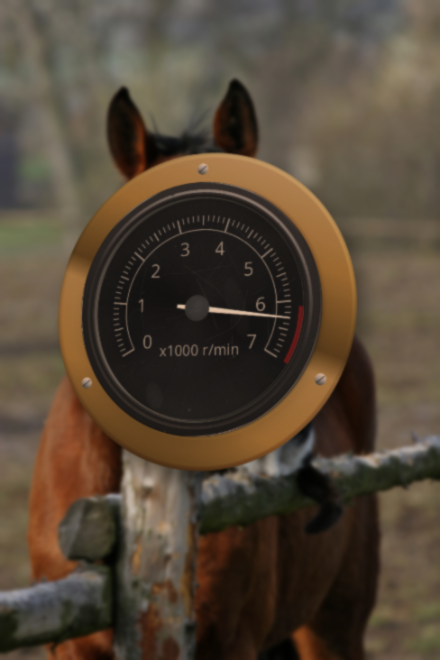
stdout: 6300rpm
